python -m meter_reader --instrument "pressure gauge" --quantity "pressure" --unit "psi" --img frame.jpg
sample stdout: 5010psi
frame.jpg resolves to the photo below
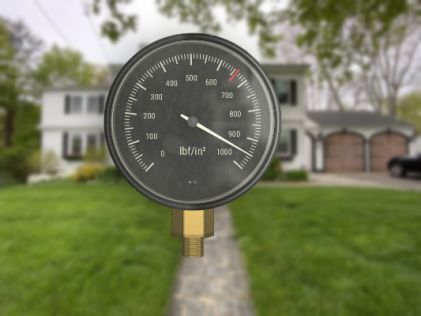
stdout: 950psi
